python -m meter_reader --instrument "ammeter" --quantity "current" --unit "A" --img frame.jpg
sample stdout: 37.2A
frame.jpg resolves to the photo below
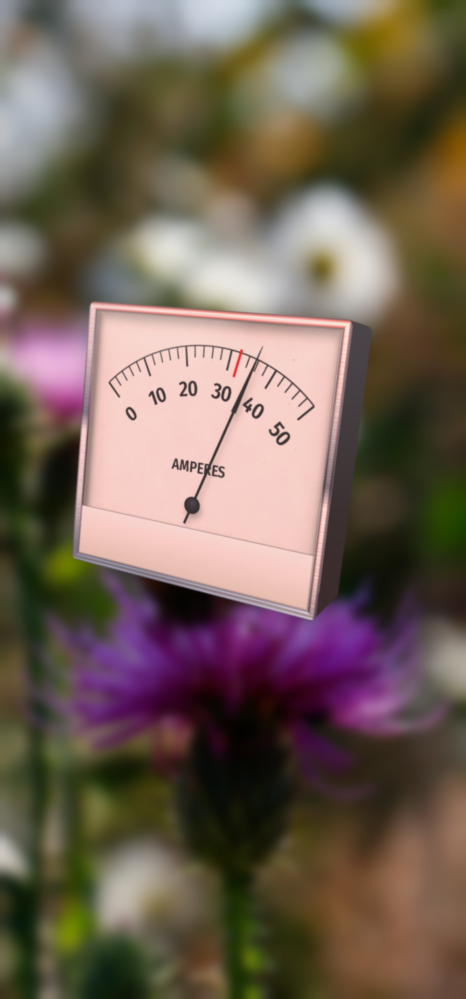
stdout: 36A
